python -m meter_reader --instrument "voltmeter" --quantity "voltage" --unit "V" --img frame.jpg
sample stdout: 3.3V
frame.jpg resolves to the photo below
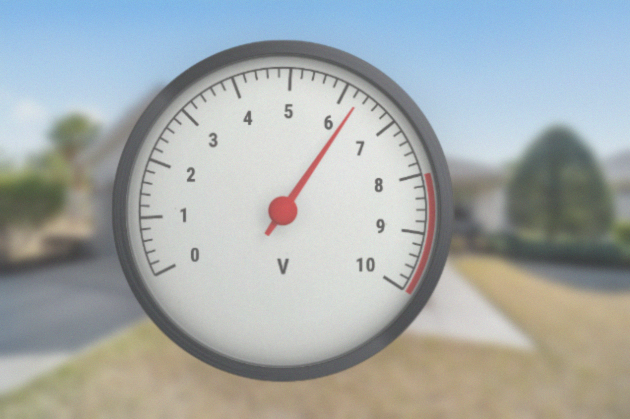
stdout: 6.3V
